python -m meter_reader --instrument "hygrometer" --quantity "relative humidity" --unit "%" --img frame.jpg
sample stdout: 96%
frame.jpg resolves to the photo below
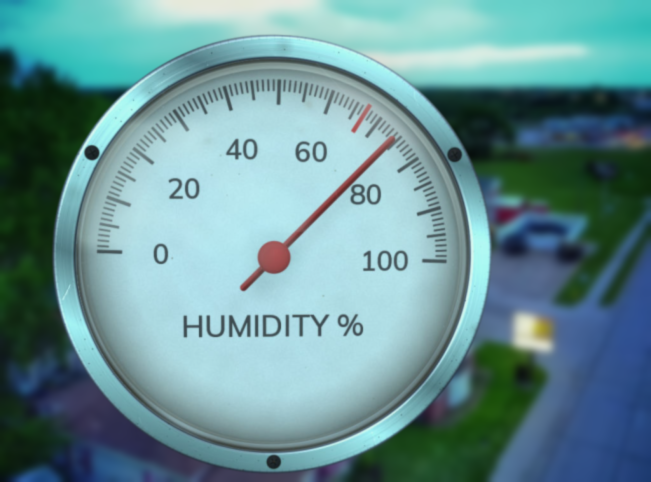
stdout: 74%
